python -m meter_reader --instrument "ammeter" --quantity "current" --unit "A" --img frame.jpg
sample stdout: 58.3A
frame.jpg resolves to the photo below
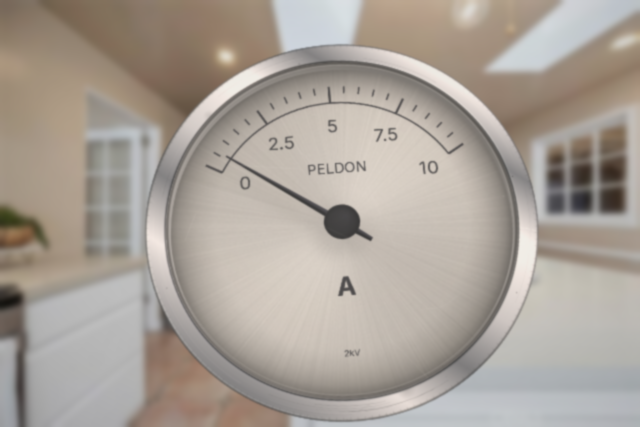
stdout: 0.5A
